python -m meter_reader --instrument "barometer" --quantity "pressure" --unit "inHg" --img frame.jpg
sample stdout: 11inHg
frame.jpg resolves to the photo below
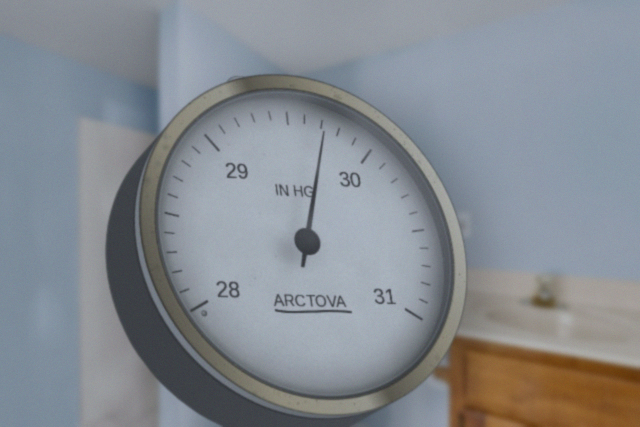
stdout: 29.7inHg
